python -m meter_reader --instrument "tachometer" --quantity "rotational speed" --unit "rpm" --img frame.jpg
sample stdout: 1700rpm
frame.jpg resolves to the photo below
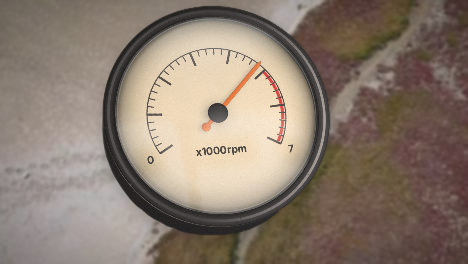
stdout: 4800rpm
